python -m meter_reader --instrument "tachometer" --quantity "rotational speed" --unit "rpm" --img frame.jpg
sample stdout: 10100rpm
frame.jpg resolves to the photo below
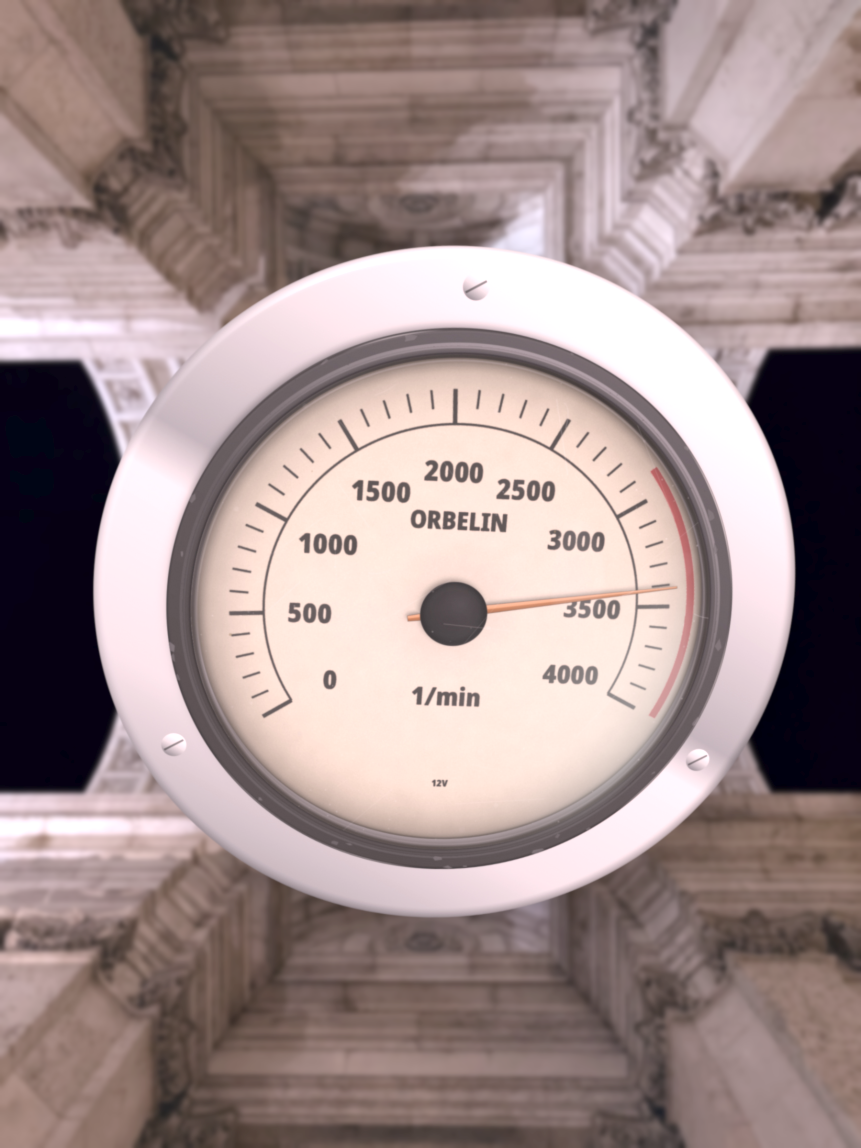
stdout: 3400rpm
